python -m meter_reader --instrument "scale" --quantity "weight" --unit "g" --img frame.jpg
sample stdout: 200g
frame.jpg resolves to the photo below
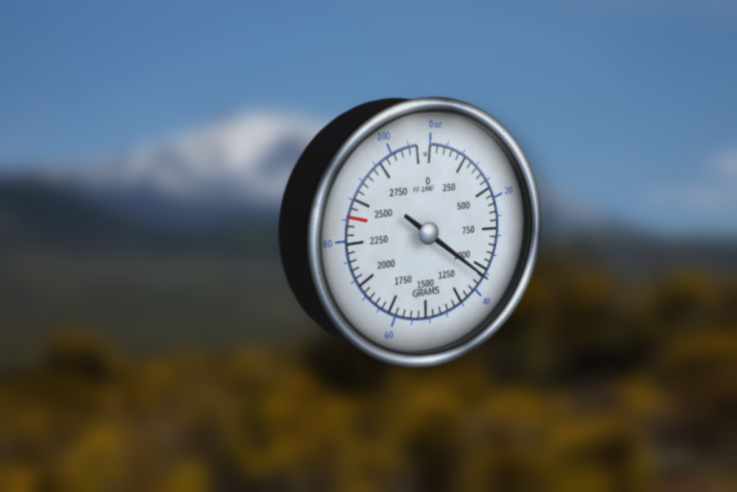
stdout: 1050g
